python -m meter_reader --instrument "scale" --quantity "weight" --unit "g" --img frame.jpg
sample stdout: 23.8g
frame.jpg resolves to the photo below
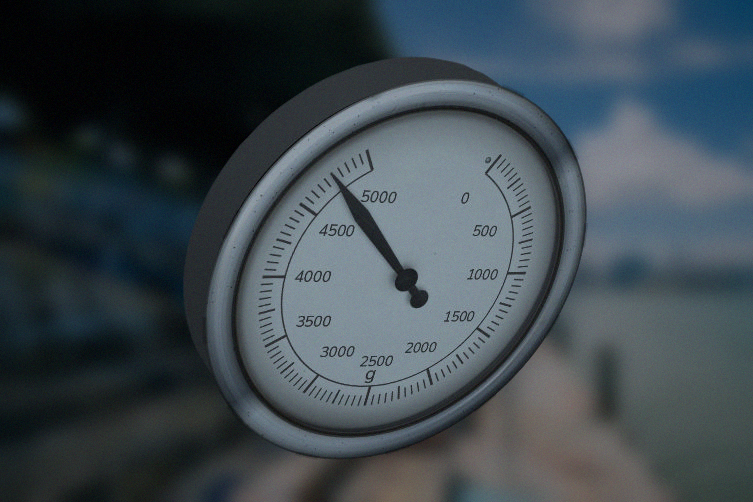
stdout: 4750g
